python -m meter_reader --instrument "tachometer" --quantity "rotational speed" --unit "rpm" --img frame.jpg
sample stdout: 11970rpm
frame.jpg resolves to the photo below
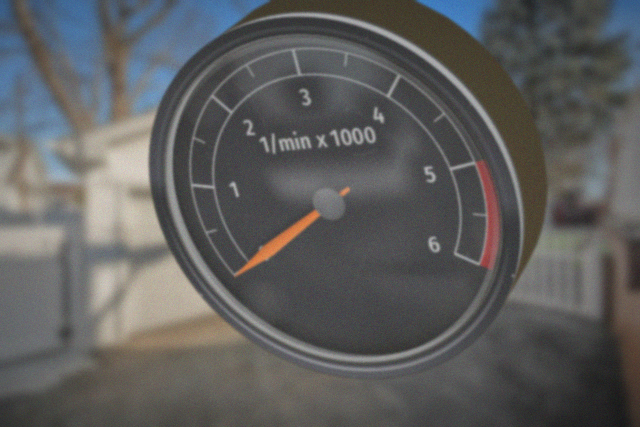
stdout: 0rpm
